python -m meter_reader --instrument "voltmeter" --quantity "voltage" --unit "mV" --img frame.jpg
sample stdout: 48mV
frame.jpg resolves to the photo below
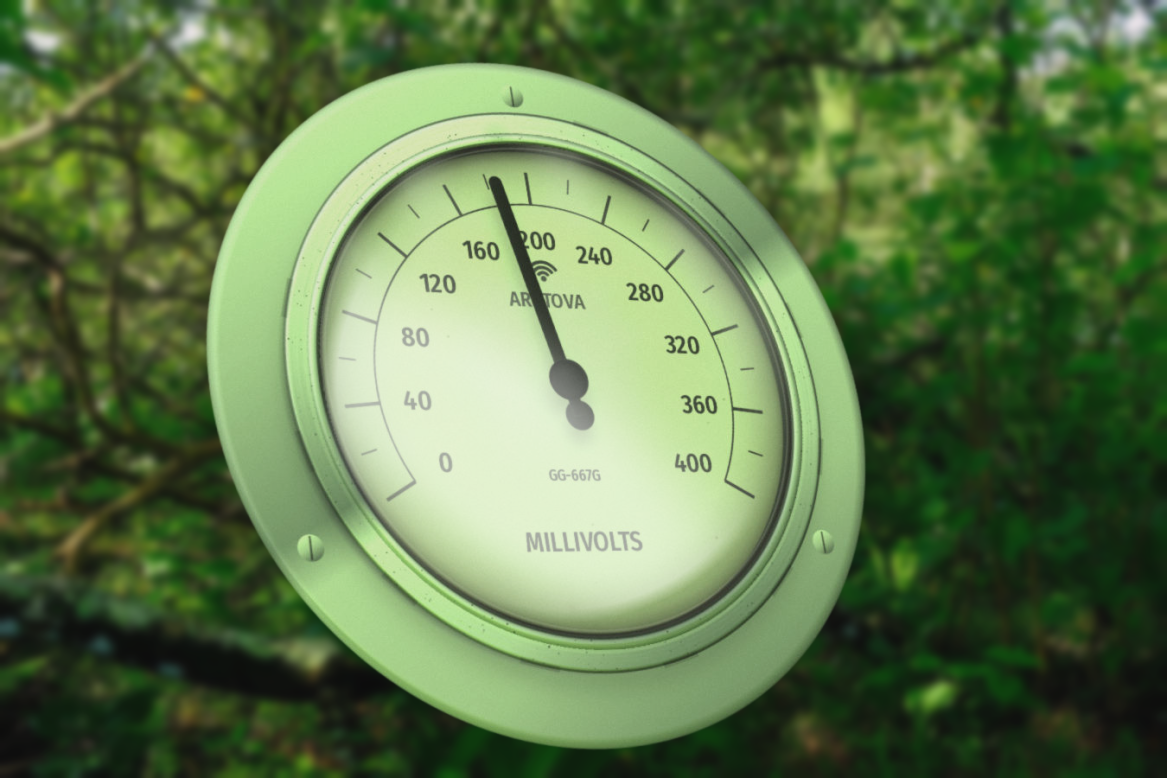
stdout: 180mV
